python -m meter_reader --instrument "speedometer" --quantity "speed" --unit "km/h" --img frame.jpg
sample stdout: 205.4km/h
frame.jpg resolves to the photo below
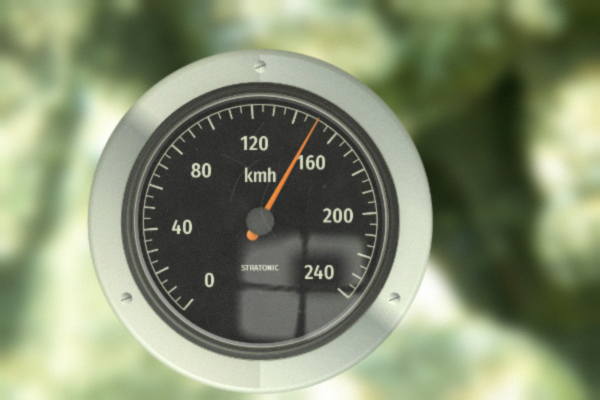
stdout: 150km/h
